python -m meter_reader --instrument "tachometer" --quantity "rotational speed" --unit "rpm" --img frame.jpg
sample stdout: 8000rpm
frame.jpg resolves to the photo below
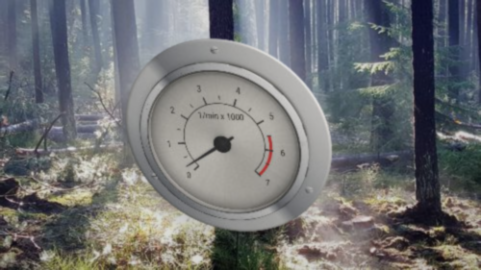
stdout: 250rpm
